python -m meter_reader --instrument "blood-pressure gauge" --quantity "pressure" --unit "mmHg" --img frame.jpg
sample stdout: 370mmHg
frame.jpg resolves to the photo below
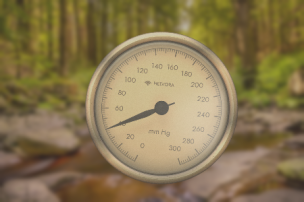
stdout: 40mmHg
